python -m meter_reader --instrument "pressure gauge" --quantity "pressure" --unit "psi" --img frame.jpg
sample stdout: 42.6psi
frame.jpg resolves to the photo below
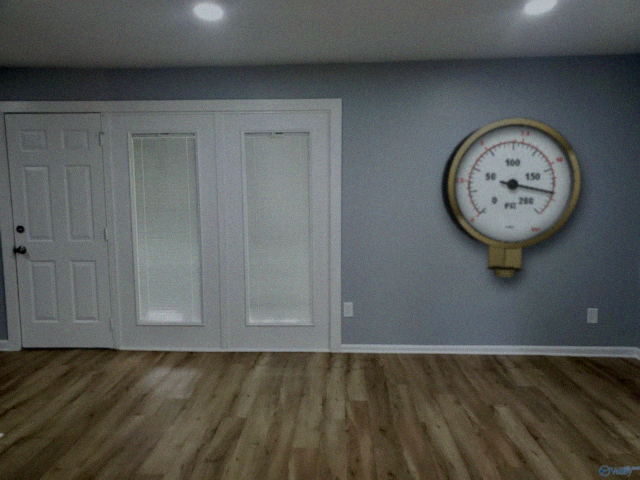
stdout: 175psi
